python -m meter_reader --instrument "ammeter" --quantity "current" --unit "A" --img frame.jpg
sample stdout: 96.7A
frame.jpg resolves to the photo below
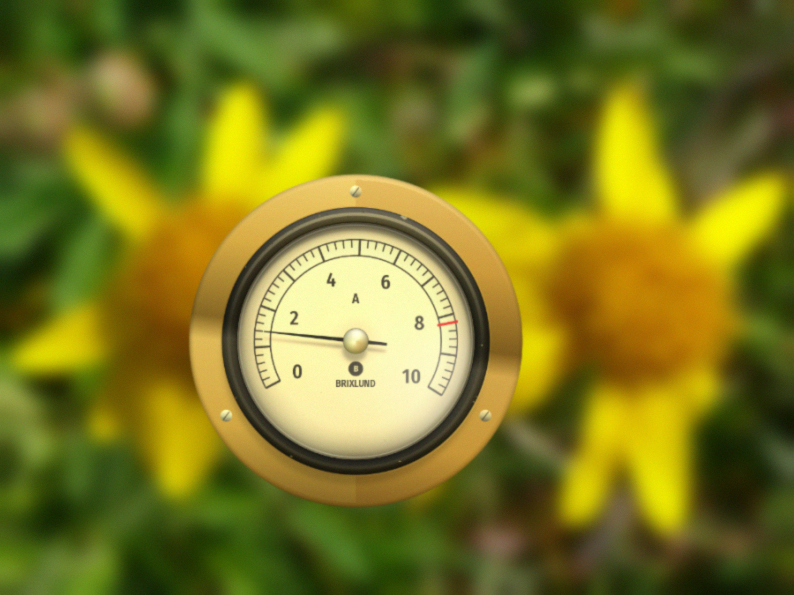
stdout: 1.4A
